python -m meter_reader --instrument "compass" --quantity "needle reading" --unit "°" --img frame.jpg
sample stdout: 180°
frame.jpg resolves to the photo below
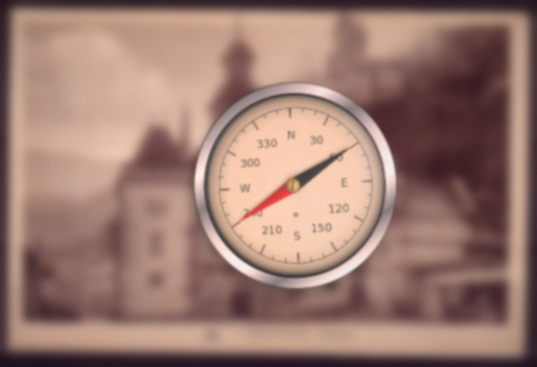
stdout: 240°
